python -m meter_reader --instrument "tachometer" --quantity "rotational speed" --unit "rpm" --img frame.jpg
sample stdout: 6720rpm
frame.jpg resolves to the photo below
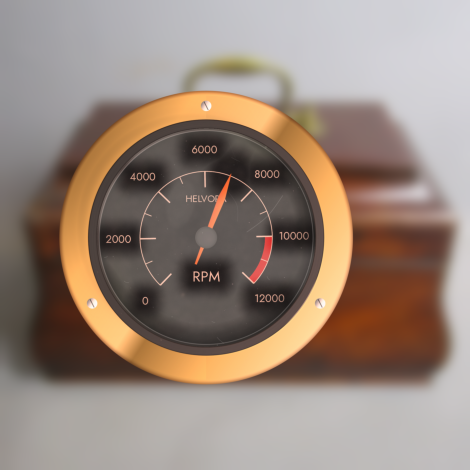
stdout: 7000rpm
